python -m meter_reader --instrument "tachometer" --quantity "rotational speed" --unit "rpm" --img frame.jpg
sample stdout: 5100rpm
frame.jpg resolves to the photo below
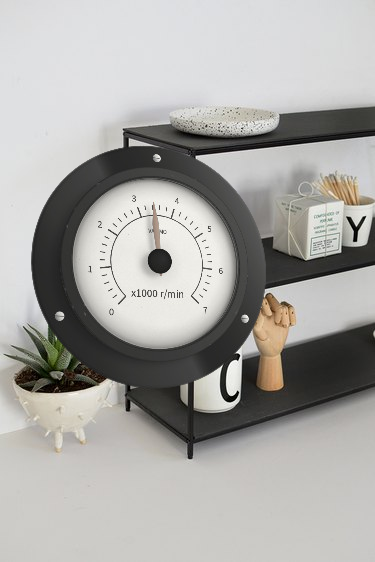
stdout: 3400rpm
